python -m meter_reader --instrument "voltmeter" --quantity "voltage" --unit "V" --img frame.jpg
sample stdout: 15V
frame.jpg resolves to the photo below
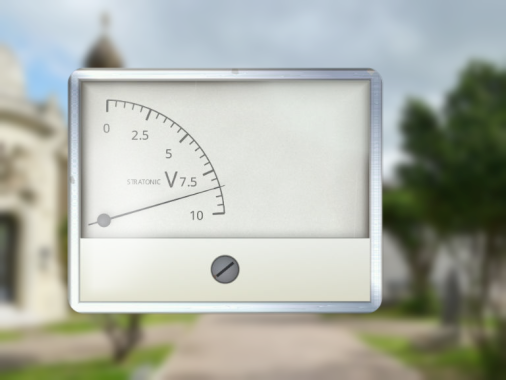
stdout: 8.5V
